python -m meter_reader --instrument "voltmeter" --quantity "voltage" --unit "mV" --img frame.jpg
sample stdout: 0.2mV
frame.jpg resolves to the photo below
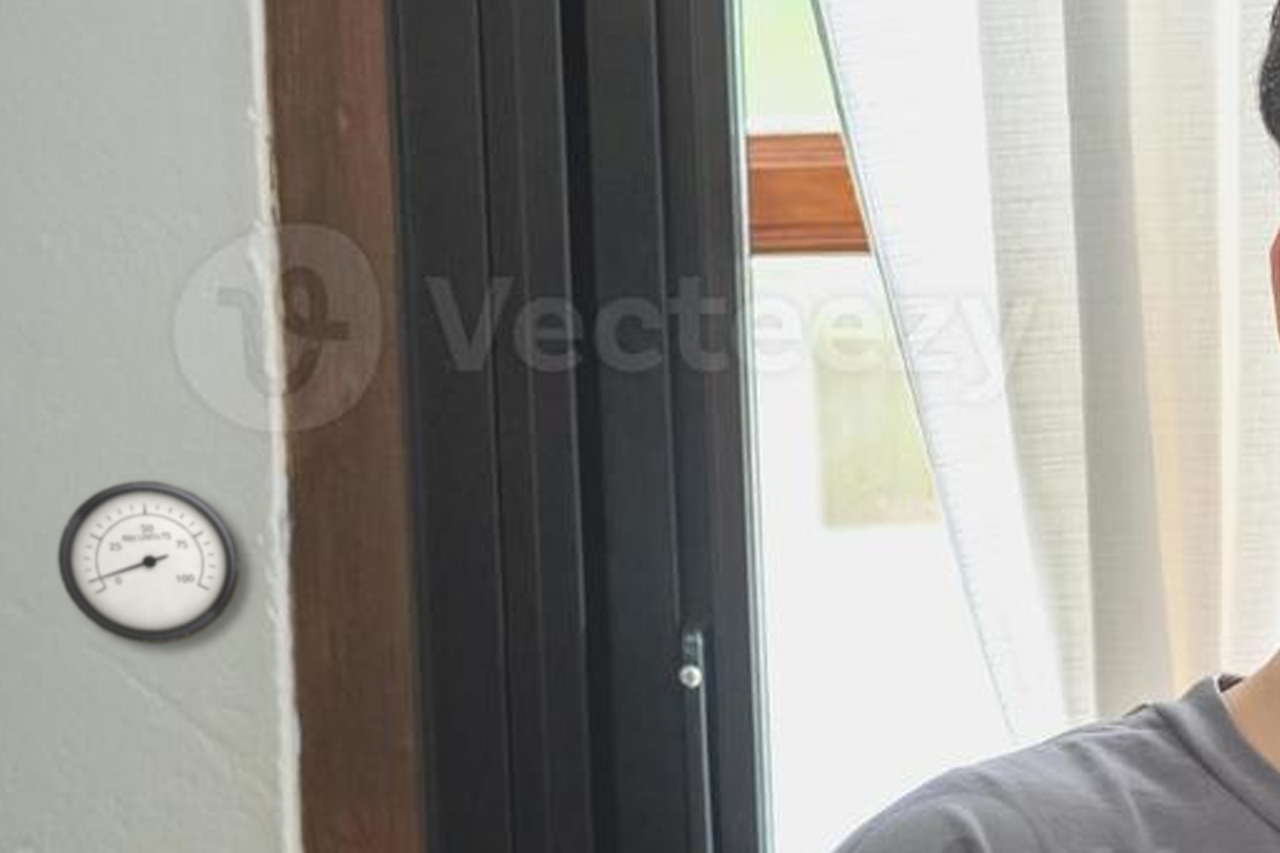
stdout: 5mV
